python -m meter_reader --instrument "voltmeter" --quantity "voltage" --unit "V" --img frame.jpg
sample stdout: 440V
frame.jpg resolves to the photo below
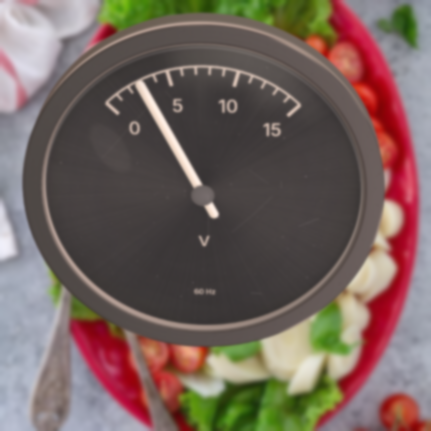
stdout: 3V
